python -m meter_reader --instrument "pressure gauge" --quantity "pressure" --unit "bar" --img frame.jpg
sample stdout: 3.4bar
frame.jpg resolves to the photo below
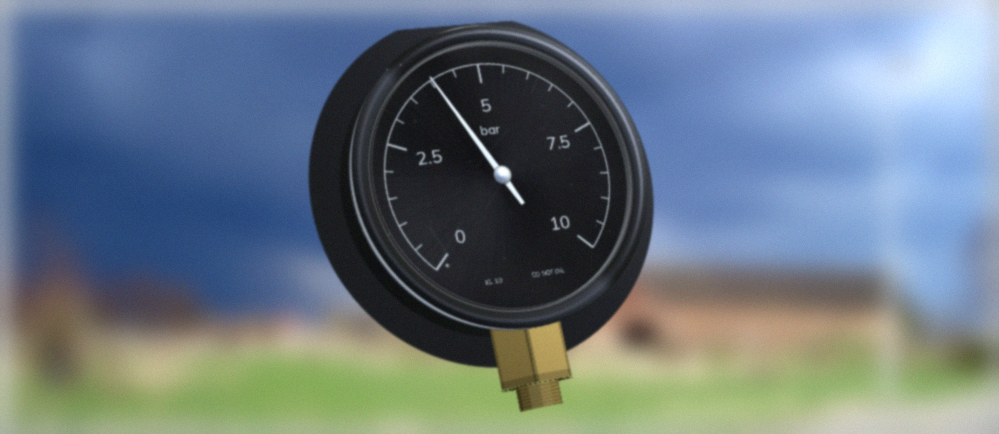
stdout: 4bar
